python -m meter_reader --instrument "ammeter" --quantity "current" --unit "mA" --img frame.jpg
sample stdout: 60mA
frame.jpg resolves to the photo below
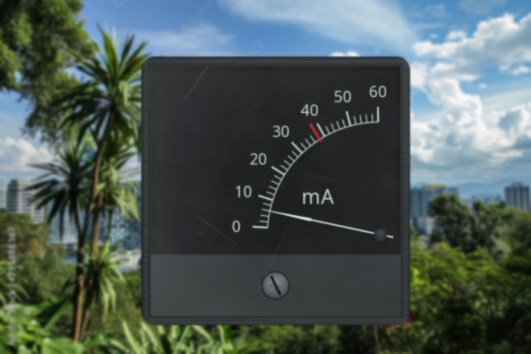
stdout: 6mA
